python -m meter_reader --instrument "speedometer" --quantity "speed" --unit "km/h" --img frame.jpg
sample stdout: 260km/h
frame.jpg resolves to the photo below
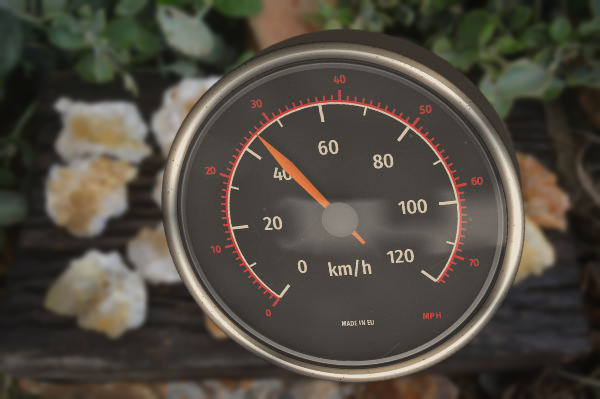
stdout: 45km/h
